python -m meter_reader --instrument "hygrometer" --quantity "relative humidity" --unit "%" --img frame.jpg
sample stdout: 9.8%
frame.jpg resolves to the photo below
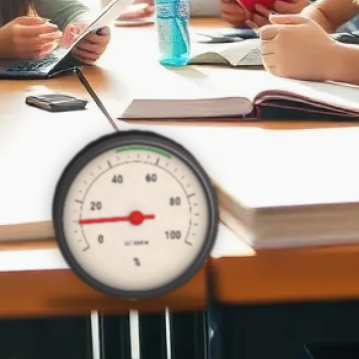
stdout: 12%
